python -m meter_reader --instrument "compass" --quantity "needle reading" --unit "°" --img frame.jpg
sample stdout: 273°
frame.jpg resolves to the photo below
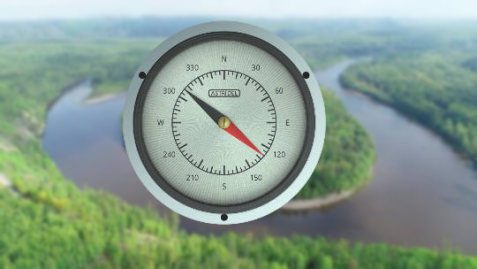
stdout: 130°
